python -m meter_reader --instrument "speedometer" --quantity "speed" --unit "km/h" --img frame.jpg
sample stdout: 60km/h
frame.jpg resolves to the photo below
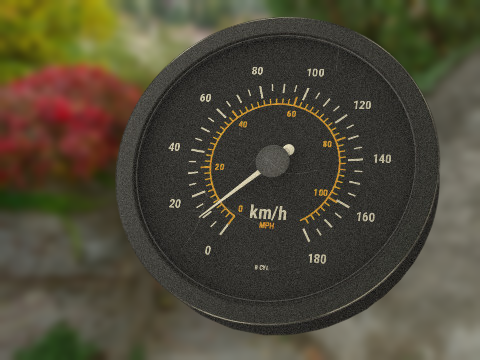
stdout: 10km/h
